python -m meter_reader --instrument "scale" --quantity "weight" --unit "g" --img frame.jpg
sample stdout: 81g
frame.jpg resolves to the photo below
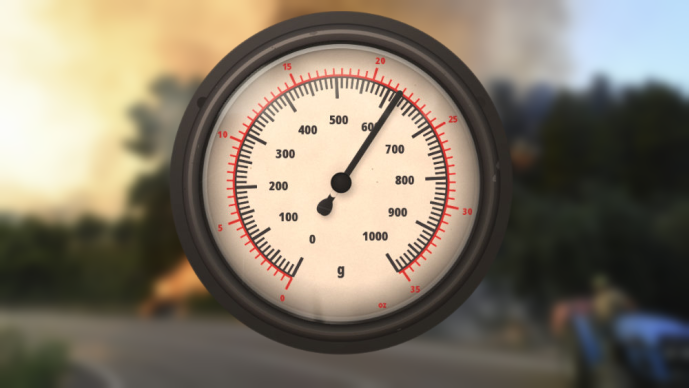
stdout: 620g
